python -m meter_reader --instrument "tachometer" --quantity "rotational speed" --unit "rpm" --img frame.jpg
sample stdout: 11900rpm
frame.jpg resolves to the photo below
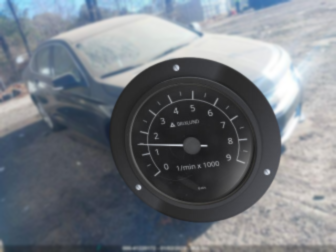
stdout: 1500rpm
